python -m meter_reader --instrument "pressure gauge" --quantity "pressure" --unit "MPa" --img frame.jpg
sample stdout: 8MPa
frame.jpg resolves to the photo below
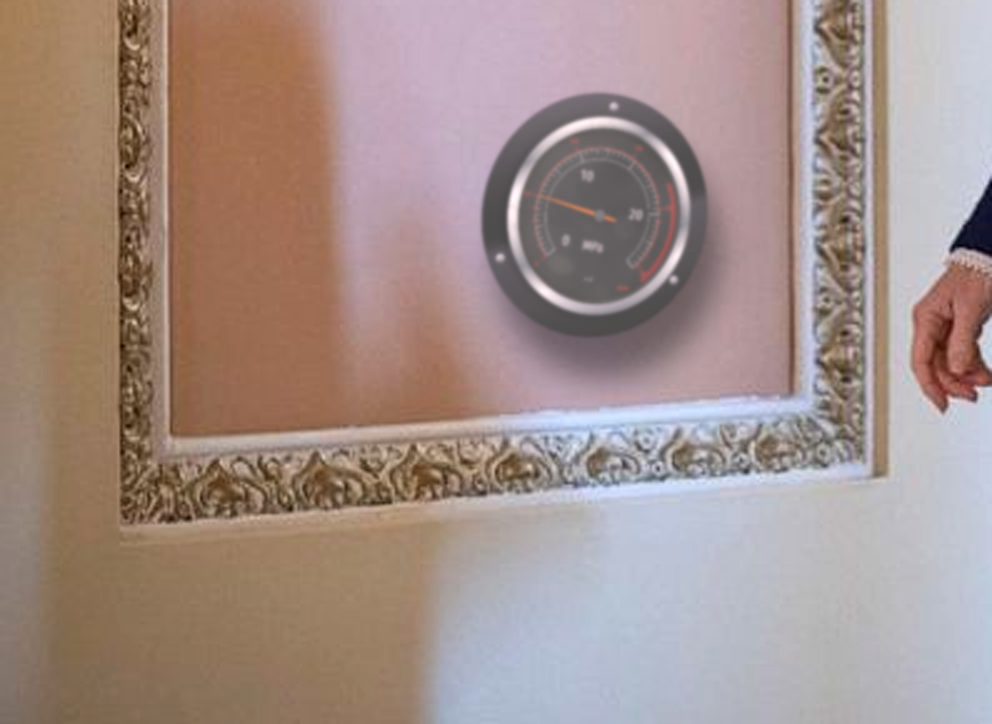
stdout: 5MPa
